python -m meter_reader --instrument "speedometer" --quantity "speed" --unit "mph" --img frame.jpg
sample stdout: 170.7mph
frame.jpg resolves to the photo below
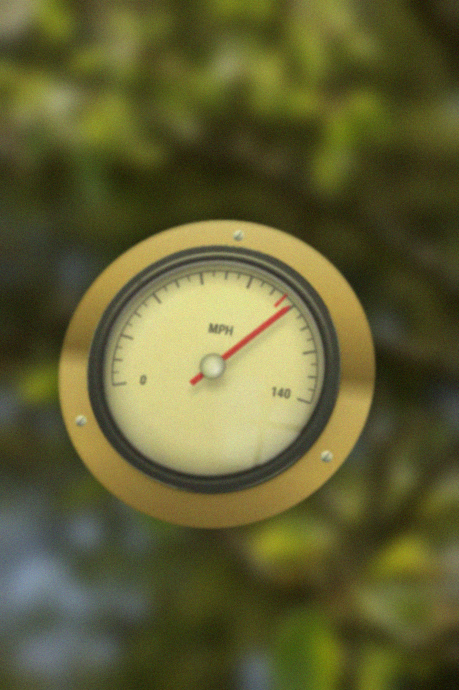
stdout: 100mph
